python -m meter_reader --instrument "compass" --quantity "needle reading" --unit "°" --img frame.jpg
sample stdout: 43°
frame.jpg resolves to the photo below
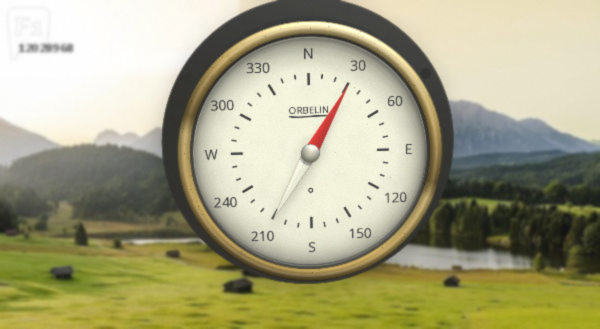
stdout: 30°
